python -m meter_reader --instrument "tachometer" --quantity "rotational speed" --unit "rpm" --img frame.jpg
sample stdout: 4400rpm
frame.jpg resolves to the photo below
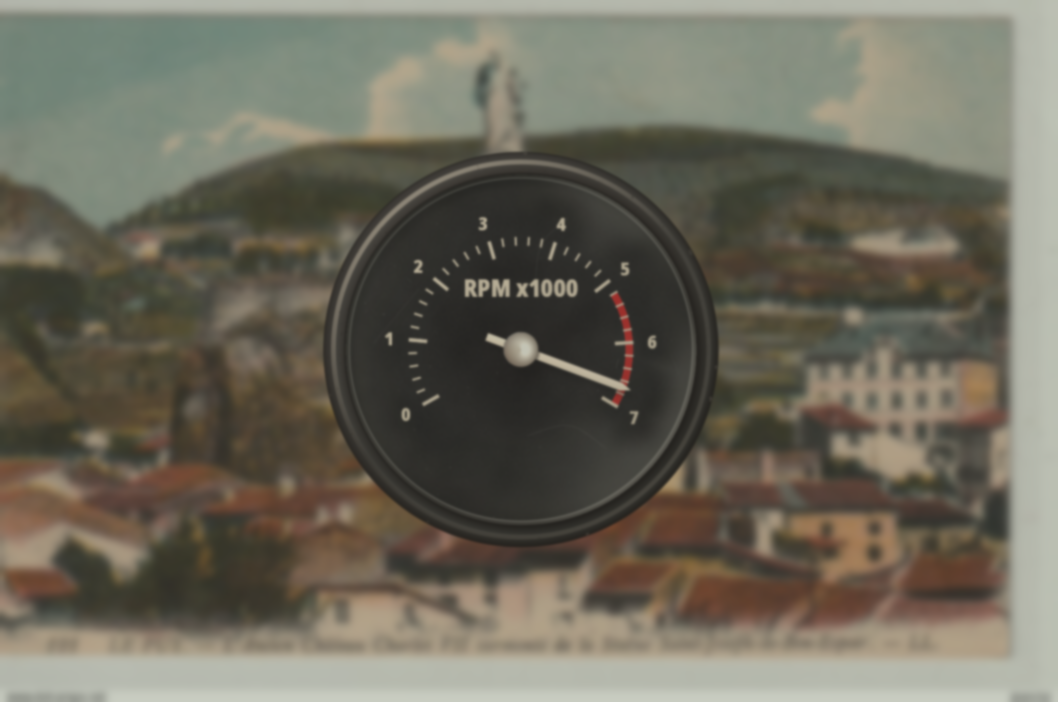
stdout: 6700rpm
